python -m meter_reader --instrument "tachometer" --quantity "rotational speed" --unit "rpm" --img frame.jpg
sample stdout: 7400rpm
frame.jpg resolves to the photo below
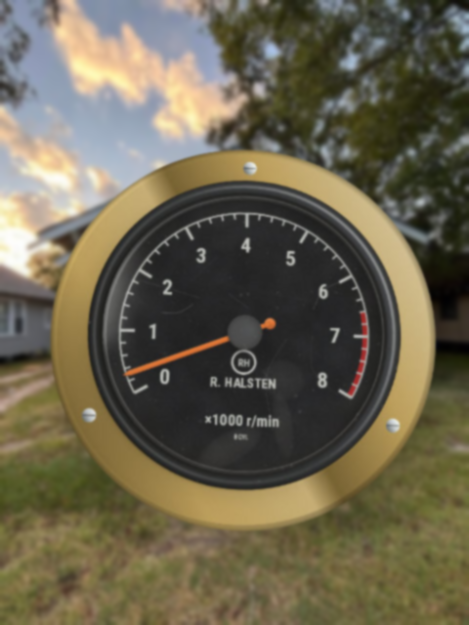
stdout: 300rpm
